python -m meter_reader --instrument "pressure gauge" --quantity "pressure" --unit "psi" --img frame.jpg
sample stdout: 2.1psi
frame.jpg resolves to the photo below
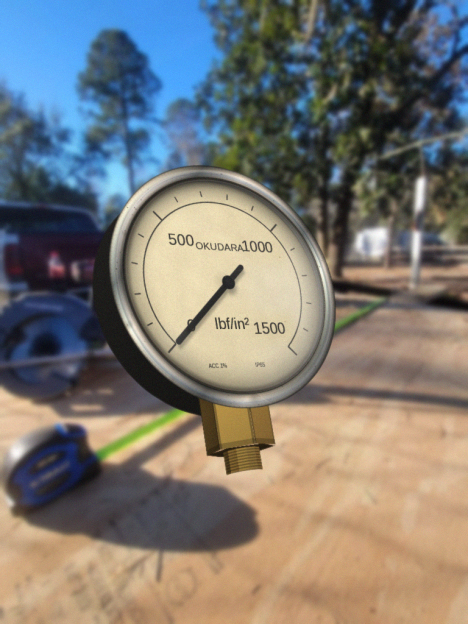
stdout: 0psi
